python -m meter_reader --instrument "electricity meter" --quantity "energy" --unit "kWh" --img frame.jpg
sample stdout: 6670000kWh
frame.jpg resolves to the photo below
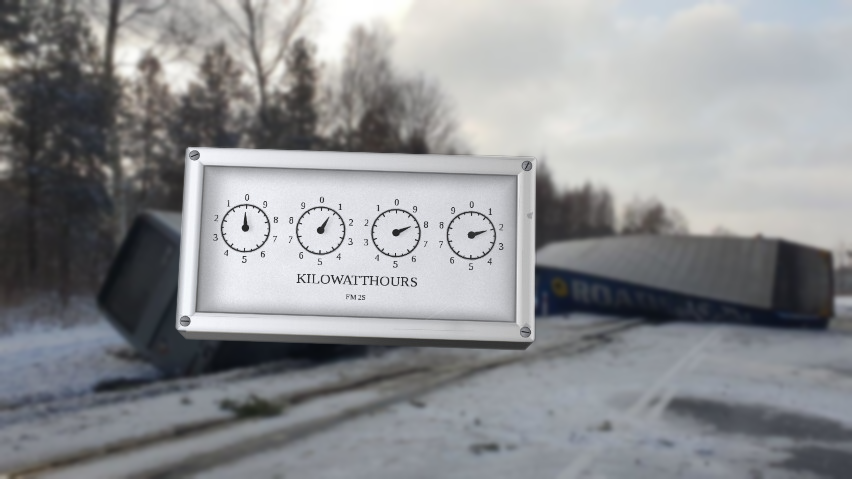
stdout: 82kWh
